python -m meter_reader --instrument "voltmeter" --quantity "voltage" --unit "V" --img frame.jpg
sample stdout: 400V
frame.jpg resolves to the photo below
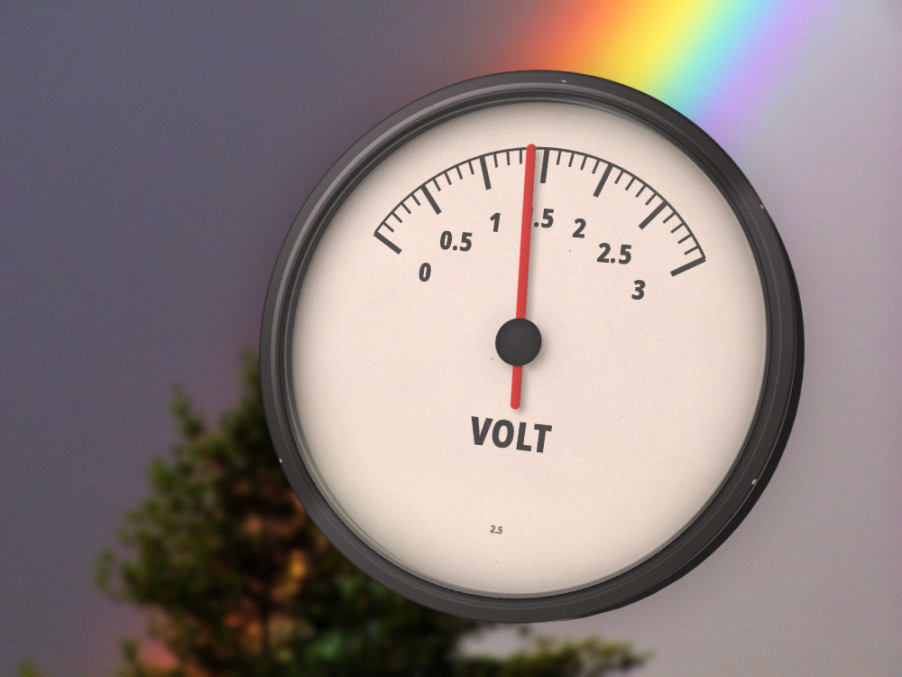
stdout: 1.4V
